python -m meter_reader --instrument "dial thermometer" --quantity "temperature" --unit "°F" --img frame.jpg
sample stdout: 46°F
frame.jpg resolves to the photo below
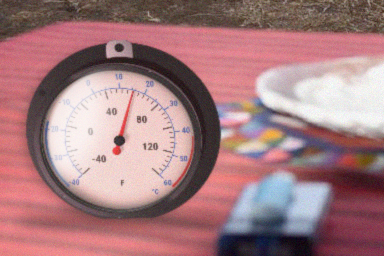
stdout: 60°F
